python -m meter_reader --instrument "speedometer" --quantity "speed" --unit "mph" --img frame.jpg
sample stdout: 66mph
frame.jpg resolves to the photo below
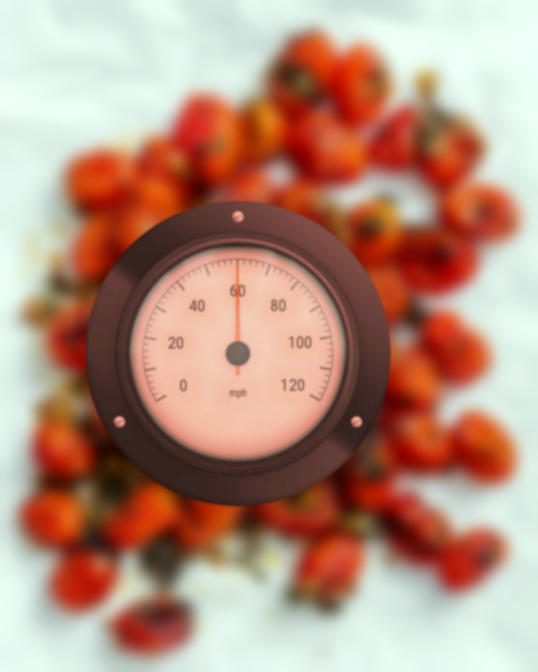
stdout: 60mph
